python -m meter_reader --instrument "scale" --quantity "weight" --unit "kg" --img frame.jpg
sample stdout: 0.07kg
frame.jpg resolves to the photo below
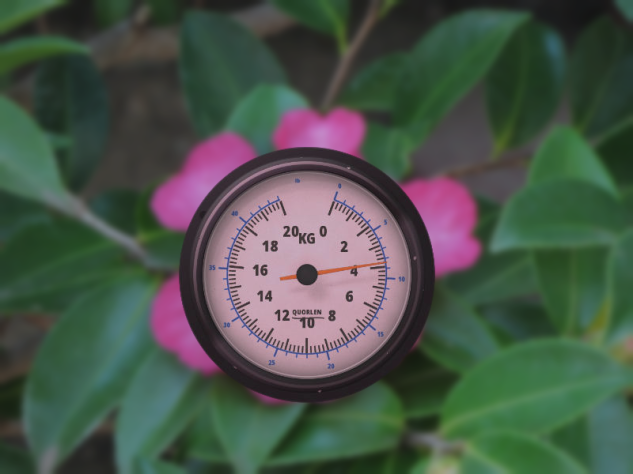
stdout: 3.8kg
